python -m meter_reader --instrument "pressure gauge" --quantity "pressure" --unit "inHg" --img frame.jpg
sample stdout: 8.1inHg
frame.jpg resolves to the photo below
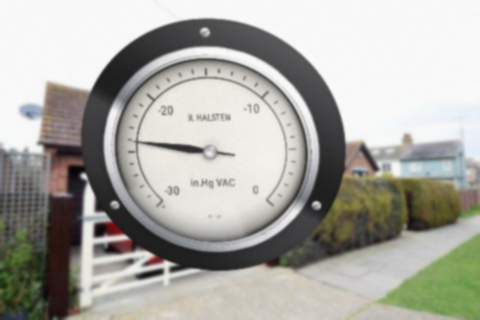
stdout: -24inHg
